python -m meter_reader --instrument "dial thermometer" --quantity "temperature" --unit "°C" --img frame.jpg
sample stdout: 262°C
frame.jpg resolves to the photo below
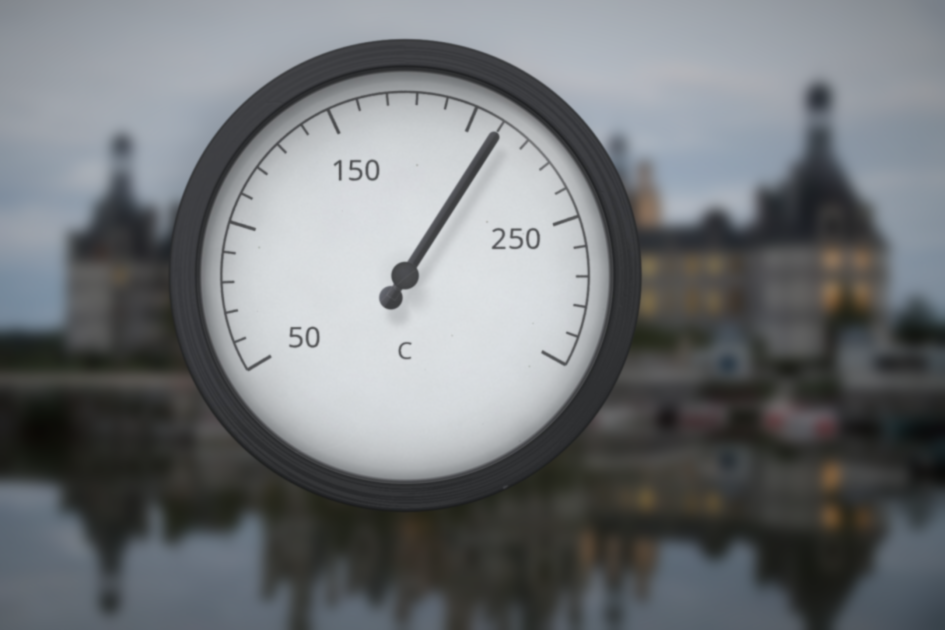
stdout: 210°C
